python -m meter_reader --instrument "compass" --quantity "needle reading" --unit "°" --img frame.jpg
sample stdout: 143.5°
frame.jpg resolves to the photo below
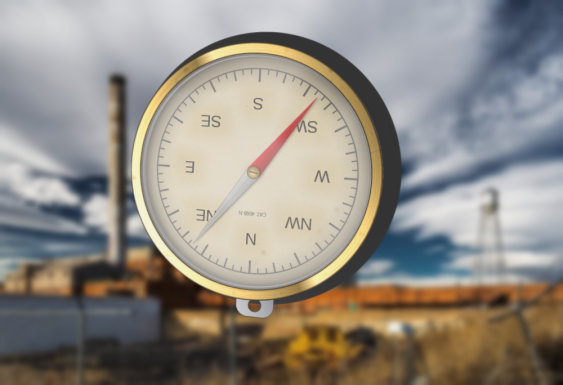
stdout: 217.5°
